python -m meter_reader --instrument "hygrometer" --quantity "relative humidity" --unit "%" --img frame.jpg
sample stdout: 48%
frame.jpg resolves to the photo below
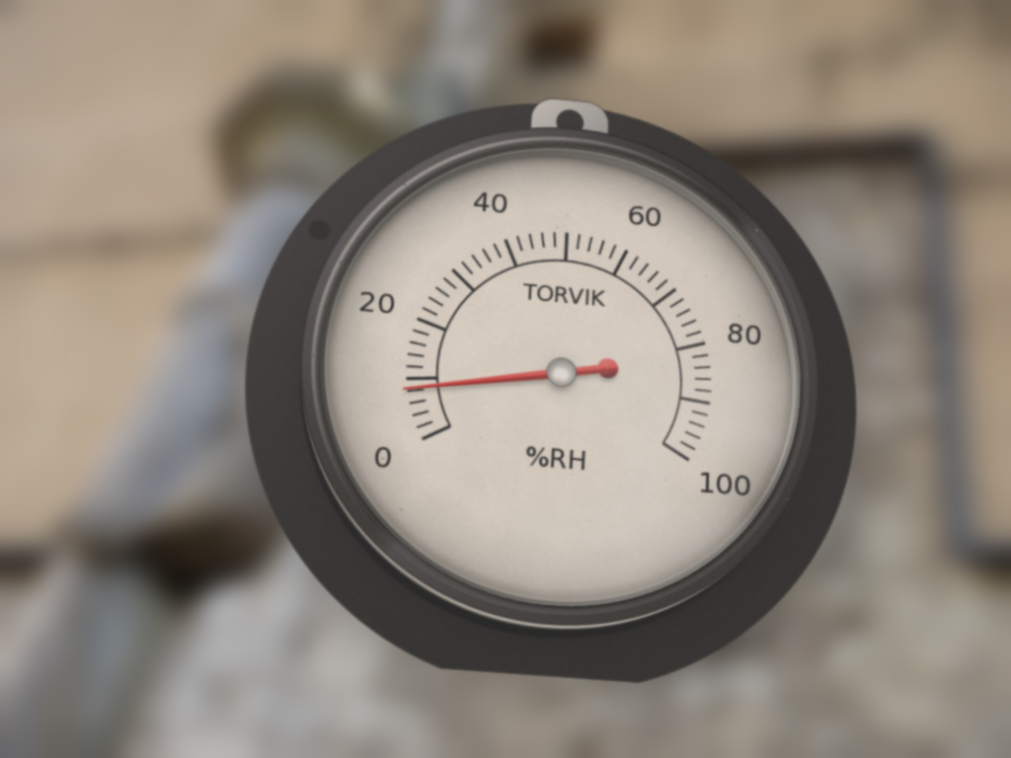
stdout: 8%
